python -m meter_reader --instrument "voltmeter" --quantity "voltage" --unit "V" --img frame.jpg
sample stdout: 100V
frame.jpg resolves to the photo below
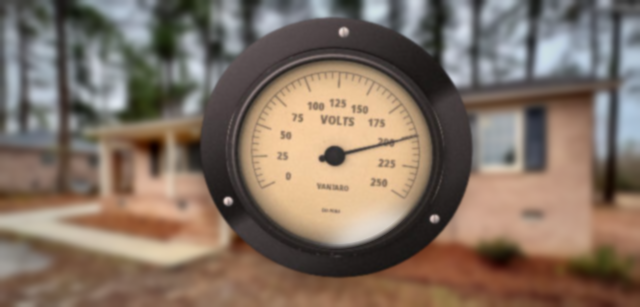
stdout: 200V
